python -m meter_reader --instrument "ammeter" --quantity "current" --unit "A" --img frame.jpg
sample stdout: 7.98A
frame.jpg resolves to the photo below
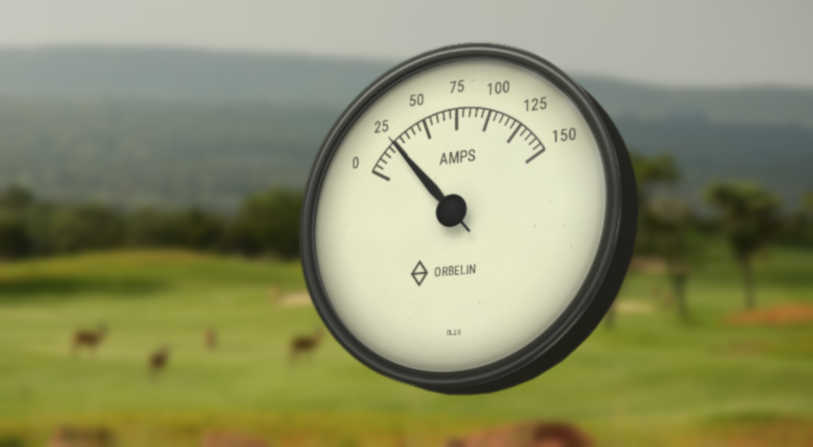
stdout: 25A
